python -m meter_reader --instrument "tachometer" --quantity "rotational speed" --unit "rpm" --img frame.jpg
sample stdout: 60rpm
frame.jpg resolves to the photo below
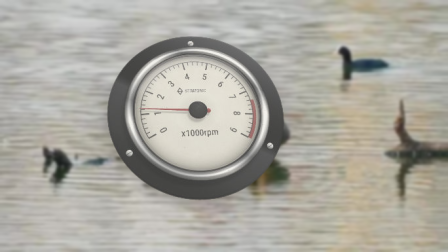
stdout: 1200rpm
